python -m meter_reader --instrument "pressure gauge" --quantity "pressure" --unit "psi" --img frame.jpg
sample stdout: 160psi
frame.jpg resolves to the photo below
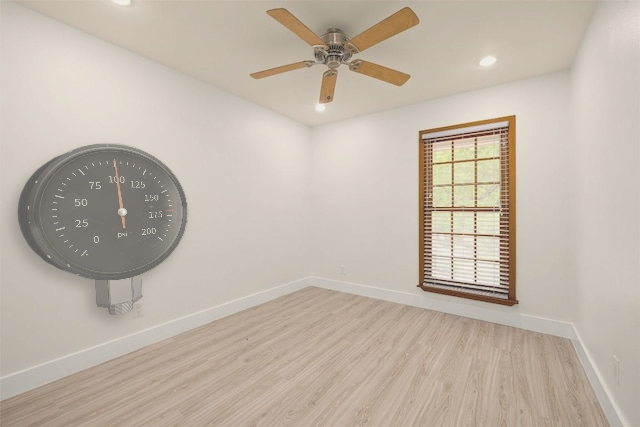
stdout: 100psi
